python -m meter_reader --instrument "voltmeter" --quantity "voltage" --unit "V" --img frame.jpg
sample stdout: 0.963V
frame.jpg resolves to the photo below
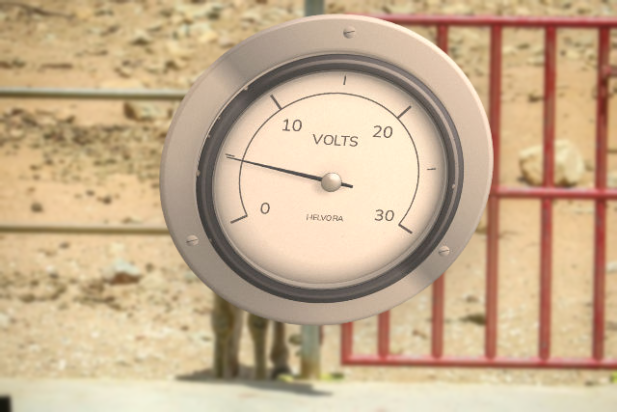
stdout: 5V
